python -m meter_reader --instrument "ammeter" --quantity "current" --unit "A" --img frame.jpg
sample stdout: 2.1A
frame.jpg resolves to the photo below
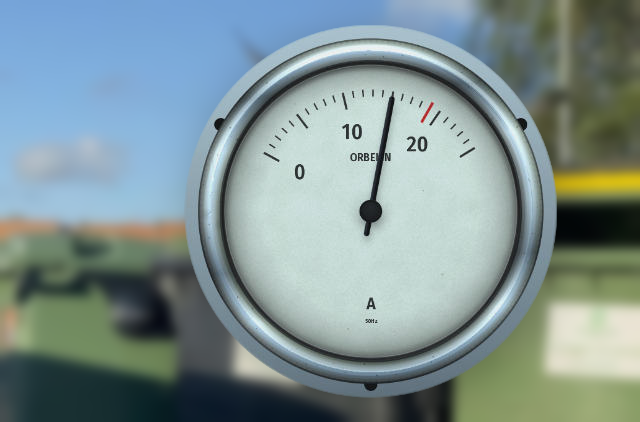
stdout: 15A
